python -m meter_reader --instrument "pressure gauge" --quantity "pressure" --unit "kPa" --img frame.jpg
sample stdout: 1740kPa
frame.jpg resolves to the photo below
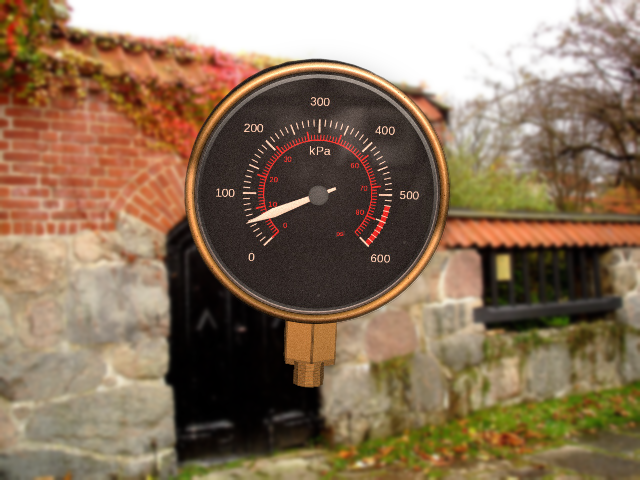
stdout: 50kPa
